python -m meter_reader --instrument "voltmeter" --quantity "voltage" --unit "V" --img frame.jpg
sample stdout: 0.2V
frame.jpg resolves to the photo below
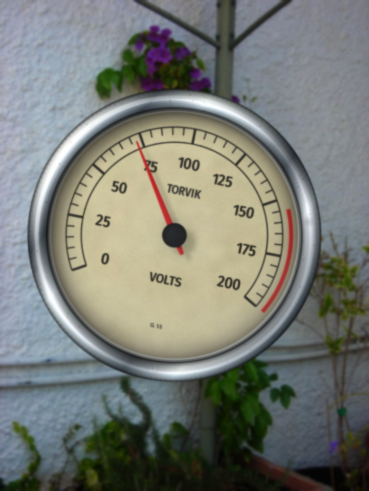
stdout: 72.5V
